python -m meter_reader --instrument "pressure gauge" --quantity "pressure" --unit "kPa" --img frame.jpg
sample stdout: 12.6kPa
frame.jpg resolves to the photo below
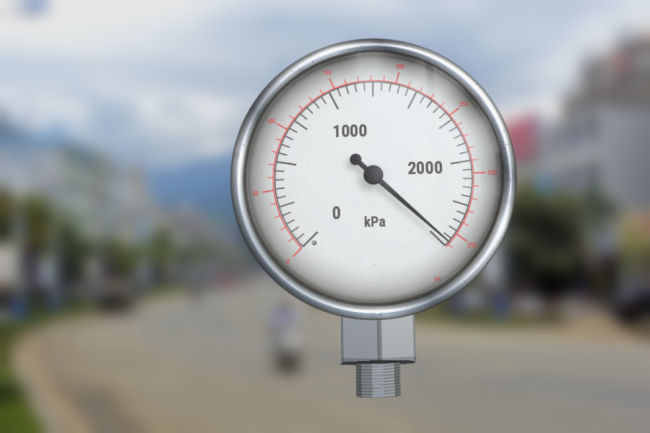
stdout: 2475kPa
